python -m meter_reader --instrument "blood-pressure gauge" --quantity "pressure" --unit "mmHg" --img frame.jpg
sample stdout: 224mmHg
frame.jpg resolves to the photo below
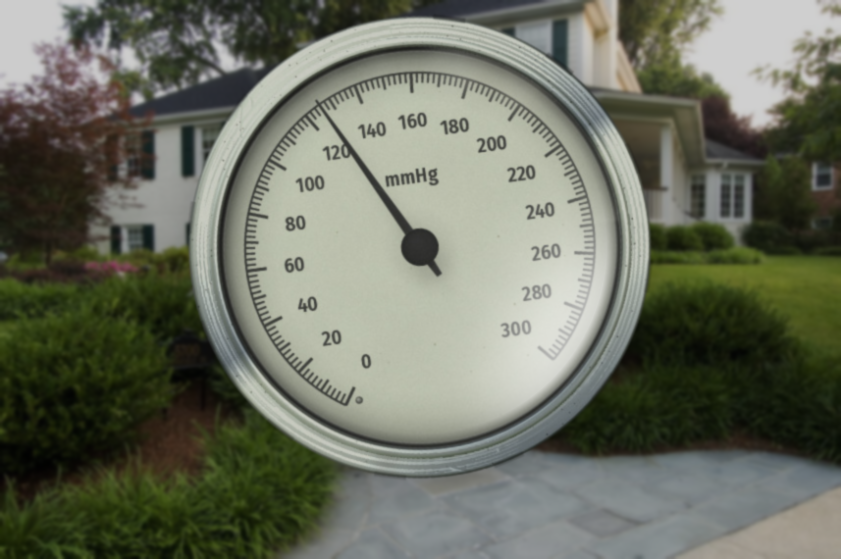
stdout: 126mmHg
